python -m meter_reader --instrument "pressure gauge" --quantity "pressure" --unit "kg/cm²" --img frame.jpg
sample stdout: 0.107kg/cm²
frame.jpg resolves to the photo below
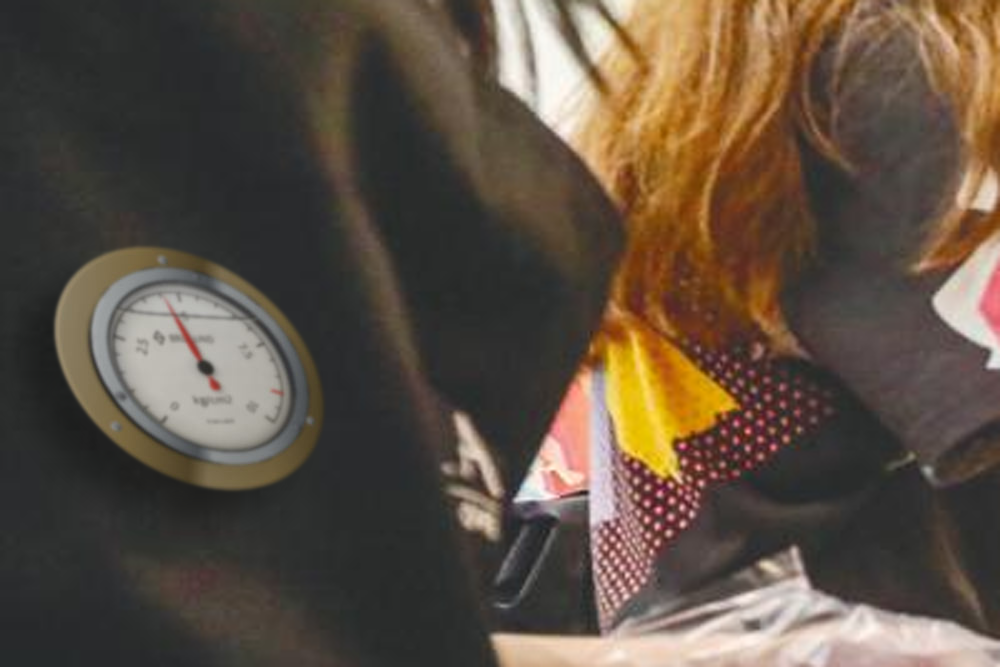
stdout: 4.5kg/cm²
